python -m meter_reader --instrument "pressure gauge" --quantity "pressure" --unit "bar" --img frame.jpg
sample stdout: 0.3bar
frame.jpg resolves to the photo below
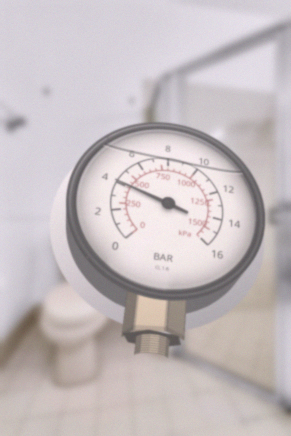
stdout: 4bar
